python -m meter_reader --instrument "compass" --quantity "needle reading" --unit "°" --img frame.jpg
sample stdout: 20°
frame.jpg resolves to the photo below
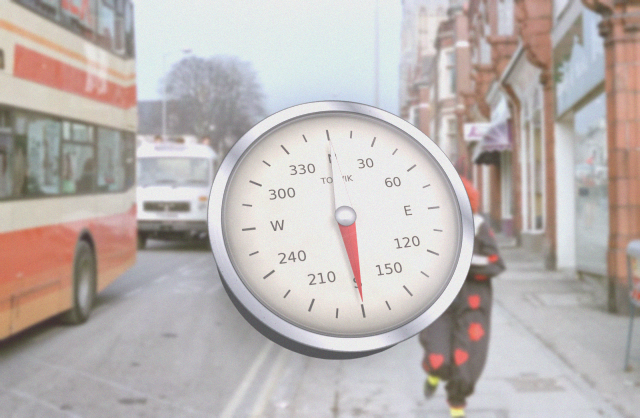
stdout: 180°
